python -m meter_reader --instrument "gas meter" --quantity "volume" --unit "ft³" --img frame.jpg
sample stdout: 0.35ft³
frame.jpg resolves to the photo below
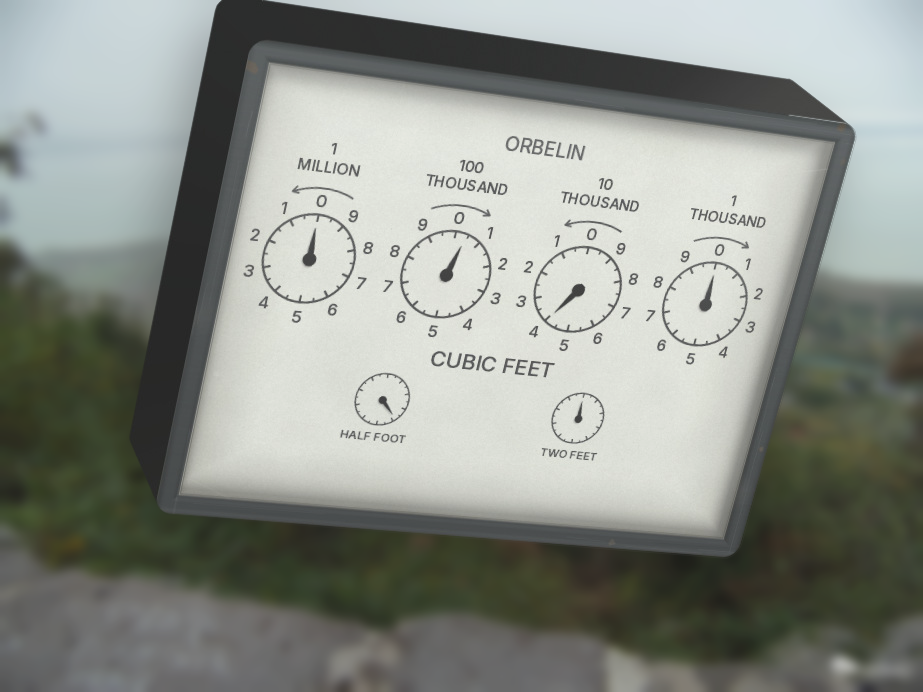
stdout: 4000ft³
